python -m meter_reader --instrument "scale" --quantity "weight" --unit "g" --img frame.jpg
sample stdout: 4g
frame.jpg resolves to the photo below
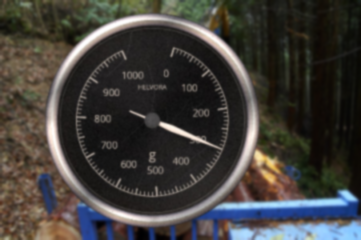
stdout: 300g
